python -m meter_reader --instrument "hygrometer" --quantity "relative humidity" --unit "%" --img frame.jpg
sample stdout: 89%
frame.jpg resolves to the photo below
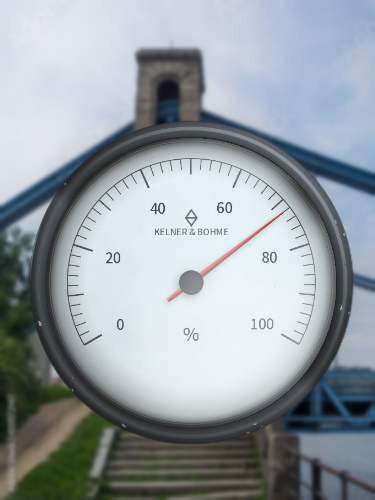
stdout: 72%
